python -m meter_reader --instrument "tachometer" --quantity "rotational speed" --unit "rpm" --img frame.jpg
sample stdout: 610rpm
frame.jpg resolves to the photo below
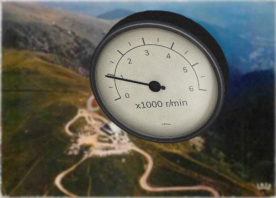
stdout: 1000rpm
